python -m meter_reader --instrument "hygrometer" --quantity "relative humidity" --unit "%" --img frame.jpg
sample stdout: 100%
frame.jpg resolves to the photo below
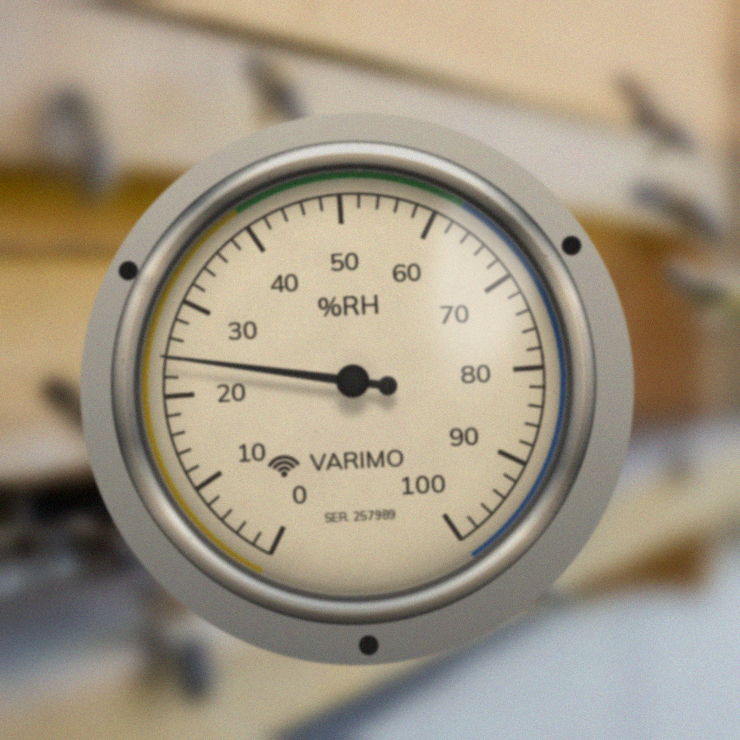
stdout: 24%
